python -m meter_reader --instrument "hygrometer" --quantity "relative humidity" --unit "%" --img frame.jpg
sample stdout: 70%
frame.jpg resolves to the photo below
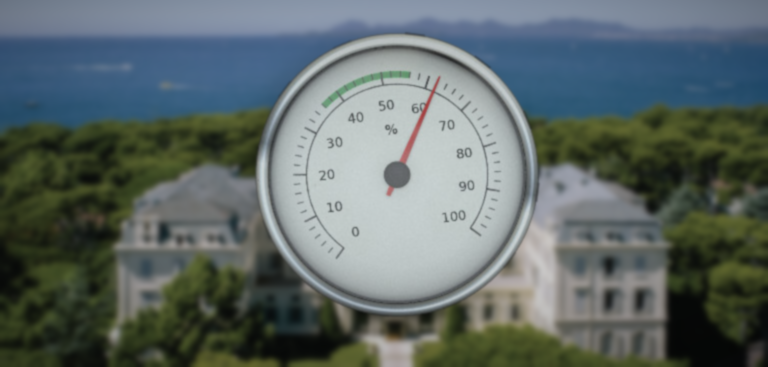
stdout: 62%
